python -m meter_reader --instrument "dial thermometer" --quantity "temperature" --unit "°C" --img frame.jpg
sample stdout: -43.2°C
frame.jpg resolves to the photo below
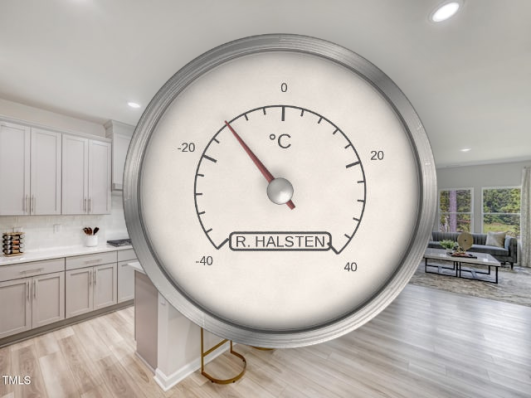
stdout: -12°C
